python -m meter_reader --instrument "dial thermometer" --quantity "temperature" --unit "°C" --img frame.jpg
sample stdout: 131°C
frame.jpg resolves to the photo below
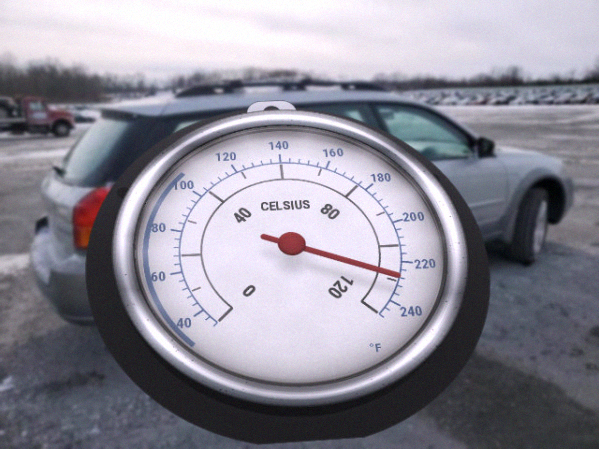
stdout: 110°C
